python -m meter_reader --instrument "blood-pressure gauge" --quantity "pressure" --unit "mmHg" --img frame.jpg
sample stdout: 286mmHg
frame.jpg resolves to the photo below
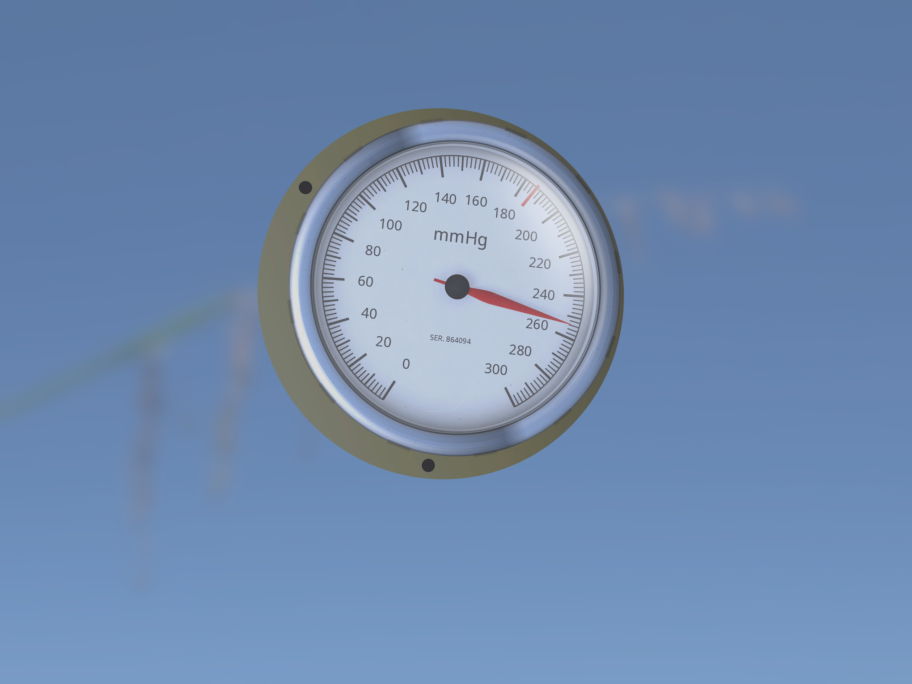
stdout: 254mmHg
